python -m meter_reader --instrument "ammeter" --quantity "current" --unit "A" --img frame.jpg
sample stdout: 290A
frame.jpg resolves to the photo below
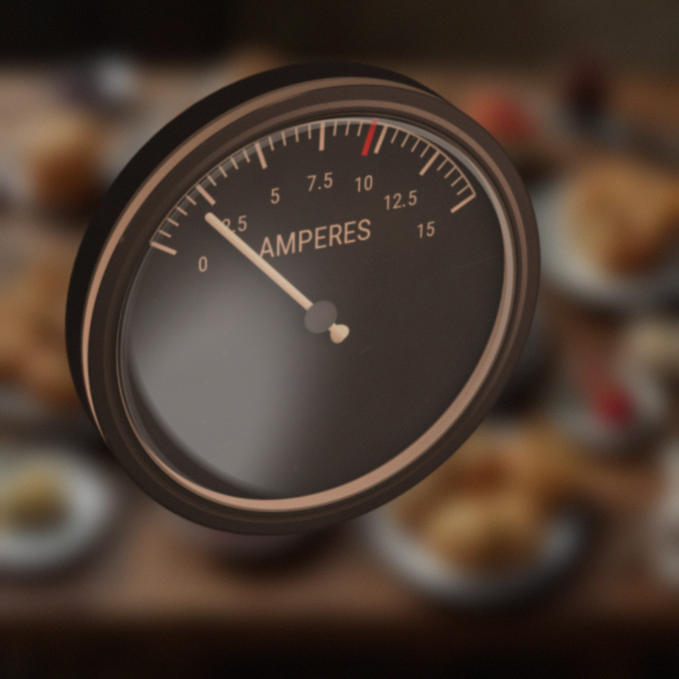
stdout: 2A
